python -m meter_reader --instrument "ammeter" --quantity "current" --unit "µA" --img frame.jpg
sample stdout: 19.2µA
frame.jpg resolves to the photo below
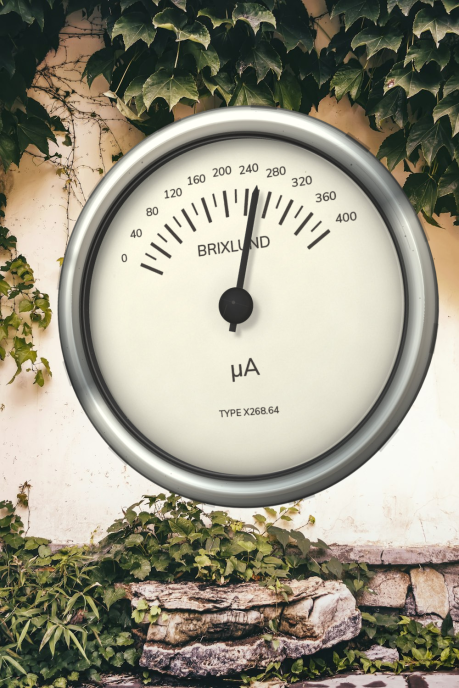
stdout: 260µA
